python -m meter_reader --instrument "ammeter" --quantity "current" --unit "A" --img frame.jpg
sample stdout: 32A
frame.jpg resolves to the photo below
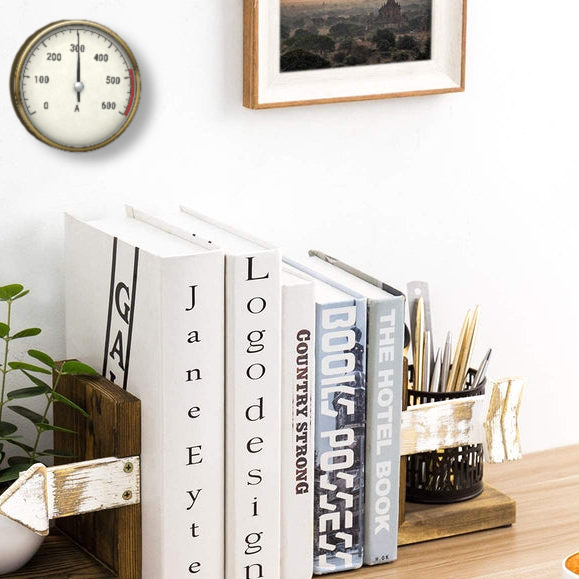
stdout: 300A
